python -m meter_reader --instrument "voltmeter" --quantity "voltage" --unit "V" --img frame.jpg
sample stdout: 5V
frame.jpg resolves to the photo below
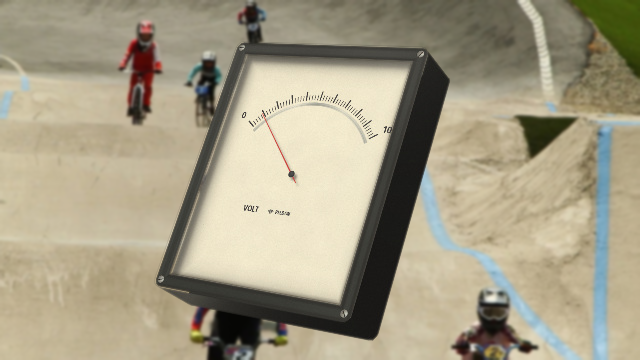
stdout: 1V
